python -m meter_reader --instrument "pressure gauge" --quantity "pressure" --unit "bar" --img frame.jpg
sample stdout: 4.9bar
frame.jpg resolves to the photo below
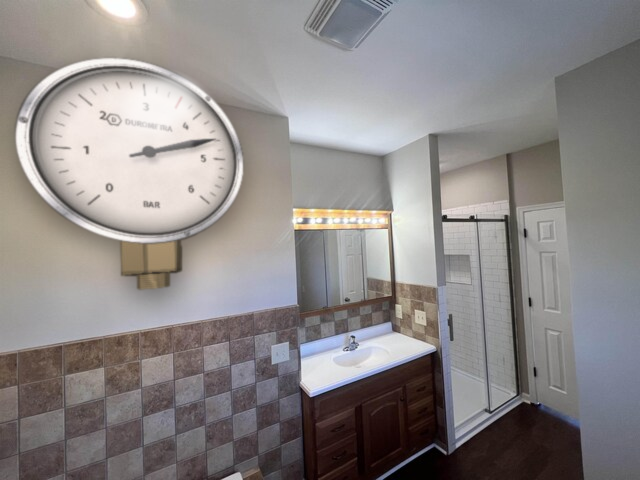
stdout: 4.6bar
